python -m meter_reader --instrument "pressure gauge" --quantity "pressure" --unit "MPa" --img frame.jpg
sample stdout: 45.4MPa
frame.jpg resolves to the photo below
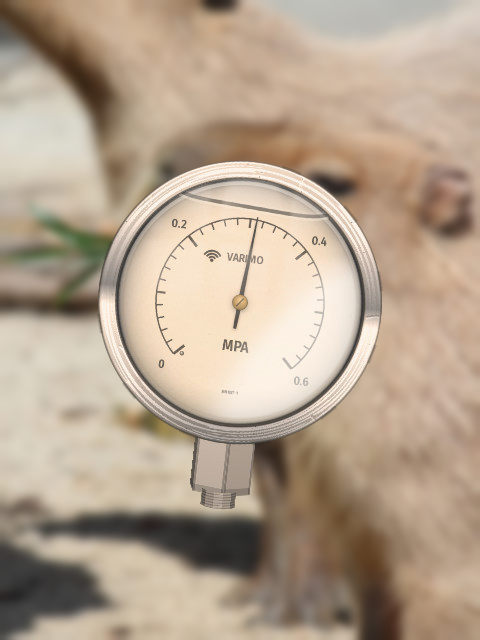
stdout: 0.31MPa
